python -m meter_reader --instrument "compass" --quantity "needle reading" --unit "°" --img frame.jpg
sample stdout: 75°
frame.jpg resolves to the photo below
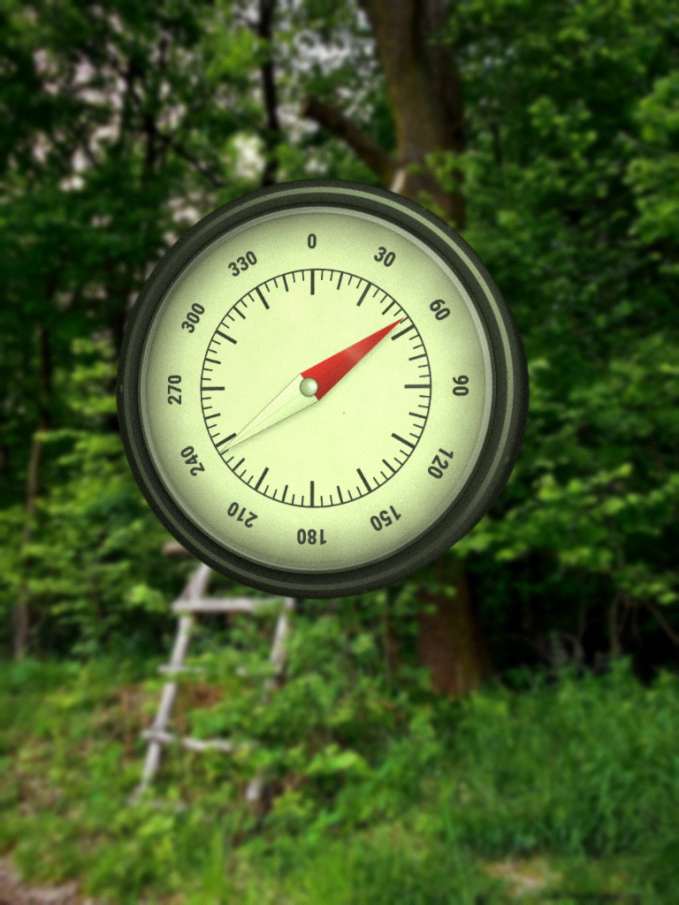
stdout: 55°
